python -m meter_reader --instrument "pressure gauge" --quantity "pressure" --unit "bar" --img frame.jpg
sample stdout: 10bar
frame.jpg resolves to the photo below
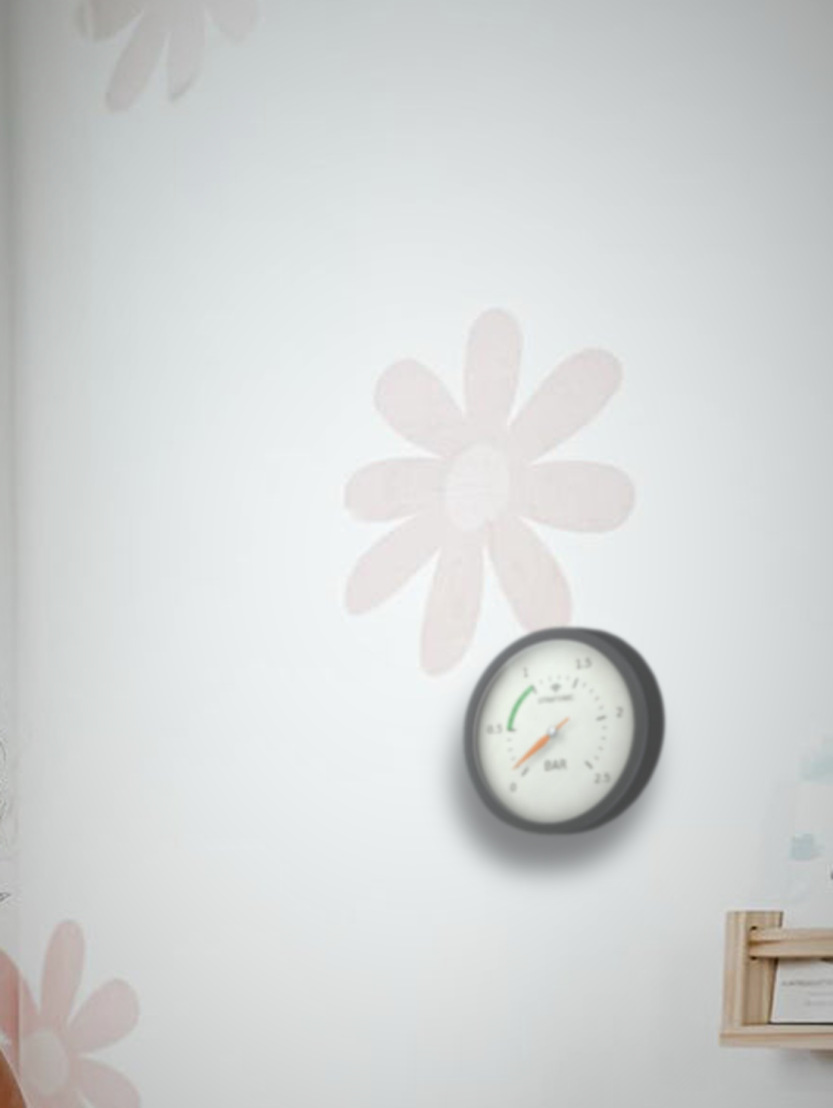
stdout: 0.1bar
